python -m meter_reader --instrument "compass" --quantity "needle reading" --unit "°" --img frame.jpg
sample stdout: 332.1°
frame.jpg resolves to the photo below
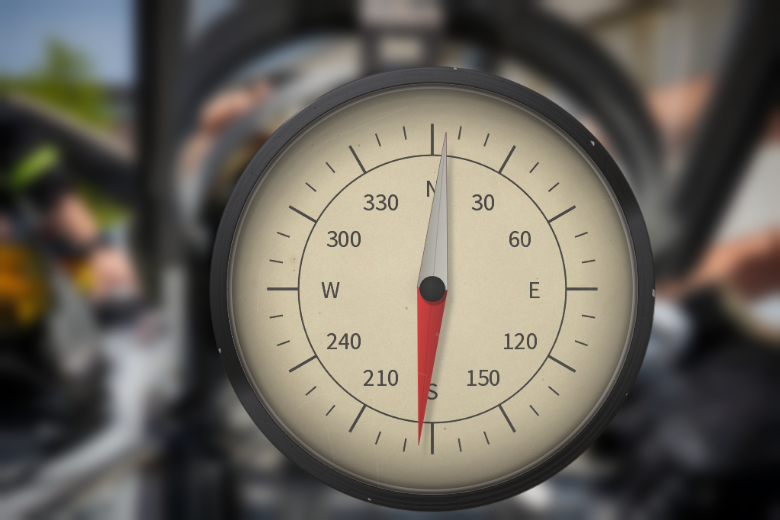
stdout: 185°
